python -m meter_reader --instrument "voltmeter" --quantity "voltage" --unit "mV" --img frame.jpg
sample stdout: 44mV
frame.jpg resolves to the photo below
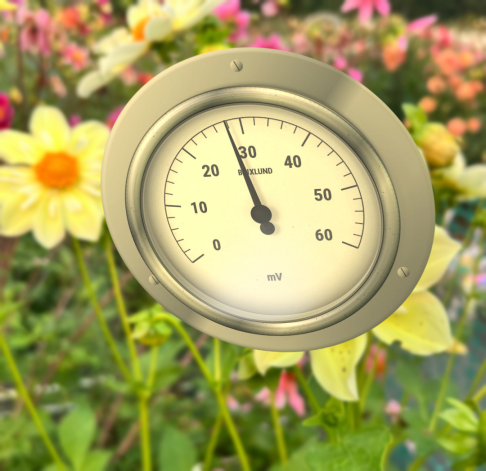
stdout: 28mV
